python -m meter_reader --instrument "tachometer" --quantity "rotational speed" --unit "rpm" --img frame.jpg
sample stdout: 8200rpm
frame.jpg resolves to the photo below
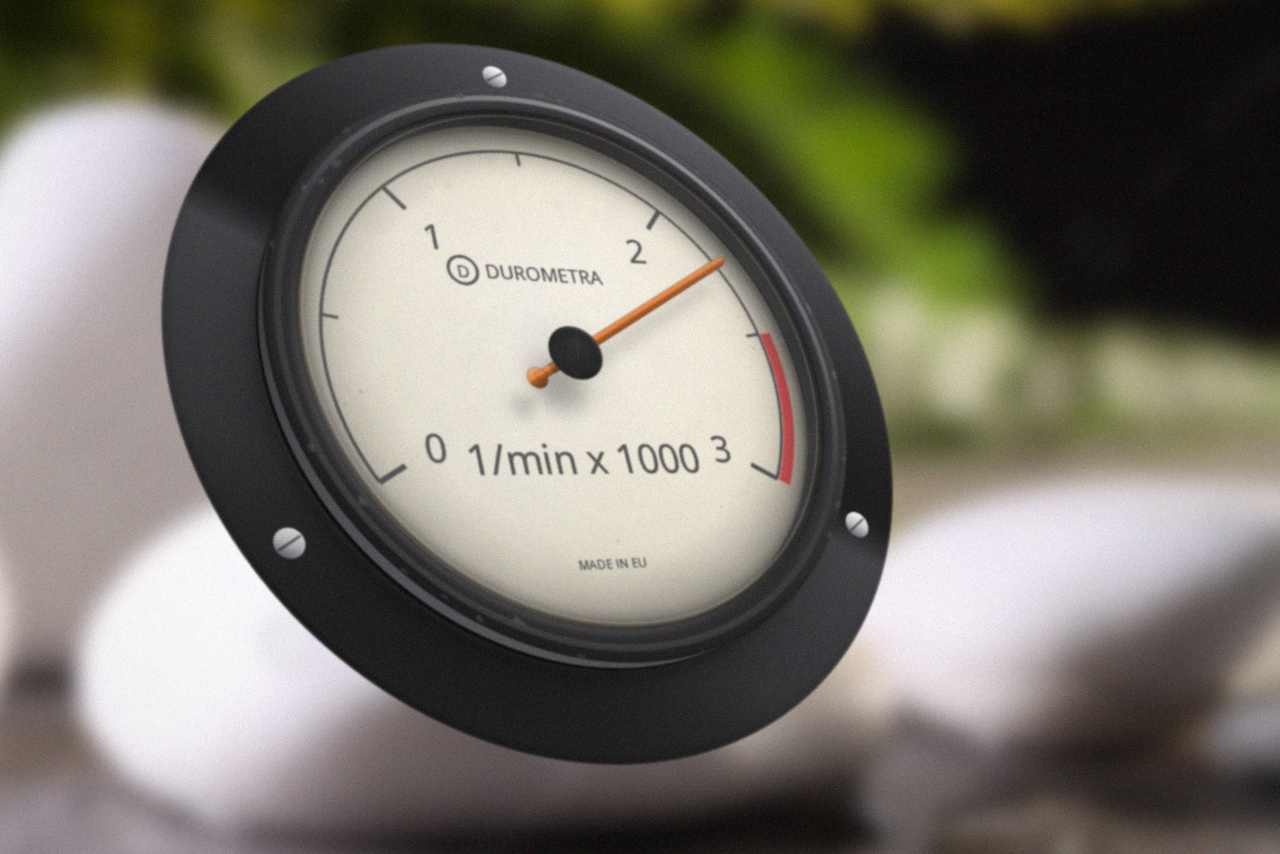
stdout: 2250rpm
